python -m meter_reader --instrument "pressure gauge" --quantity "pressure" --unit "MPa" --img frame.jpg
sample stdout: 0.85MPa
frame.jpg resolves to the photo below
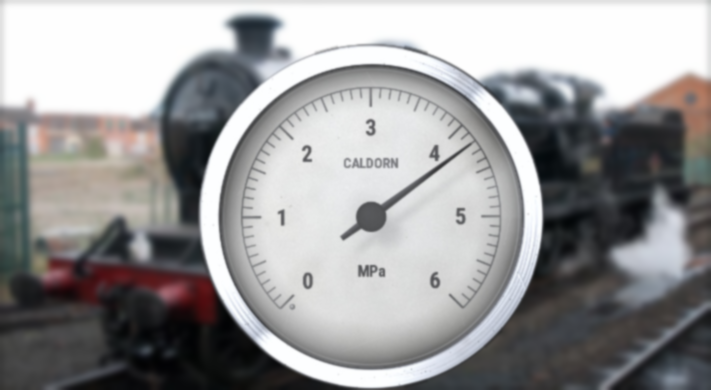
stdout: 4.2MPa
